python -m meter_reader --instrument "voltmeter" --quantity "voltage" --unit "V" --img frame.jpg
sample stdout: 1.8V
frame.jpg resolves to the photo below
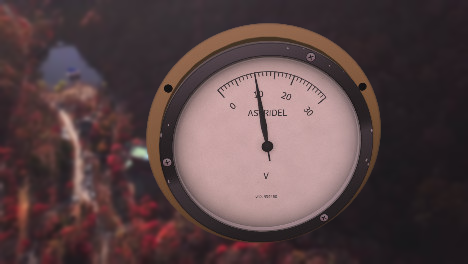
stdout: 10V
